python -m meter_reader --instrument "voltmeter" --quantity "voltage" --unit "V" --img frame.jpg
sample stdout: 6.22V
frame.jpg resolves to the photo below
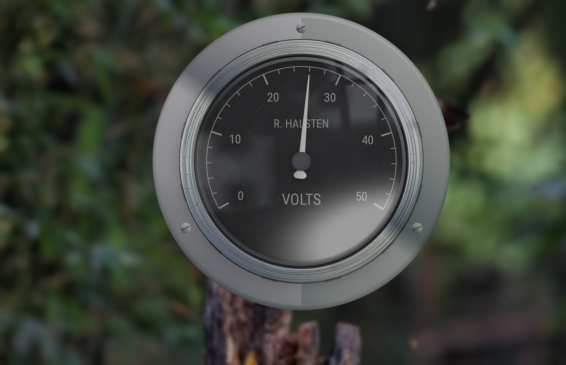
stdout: 26V
